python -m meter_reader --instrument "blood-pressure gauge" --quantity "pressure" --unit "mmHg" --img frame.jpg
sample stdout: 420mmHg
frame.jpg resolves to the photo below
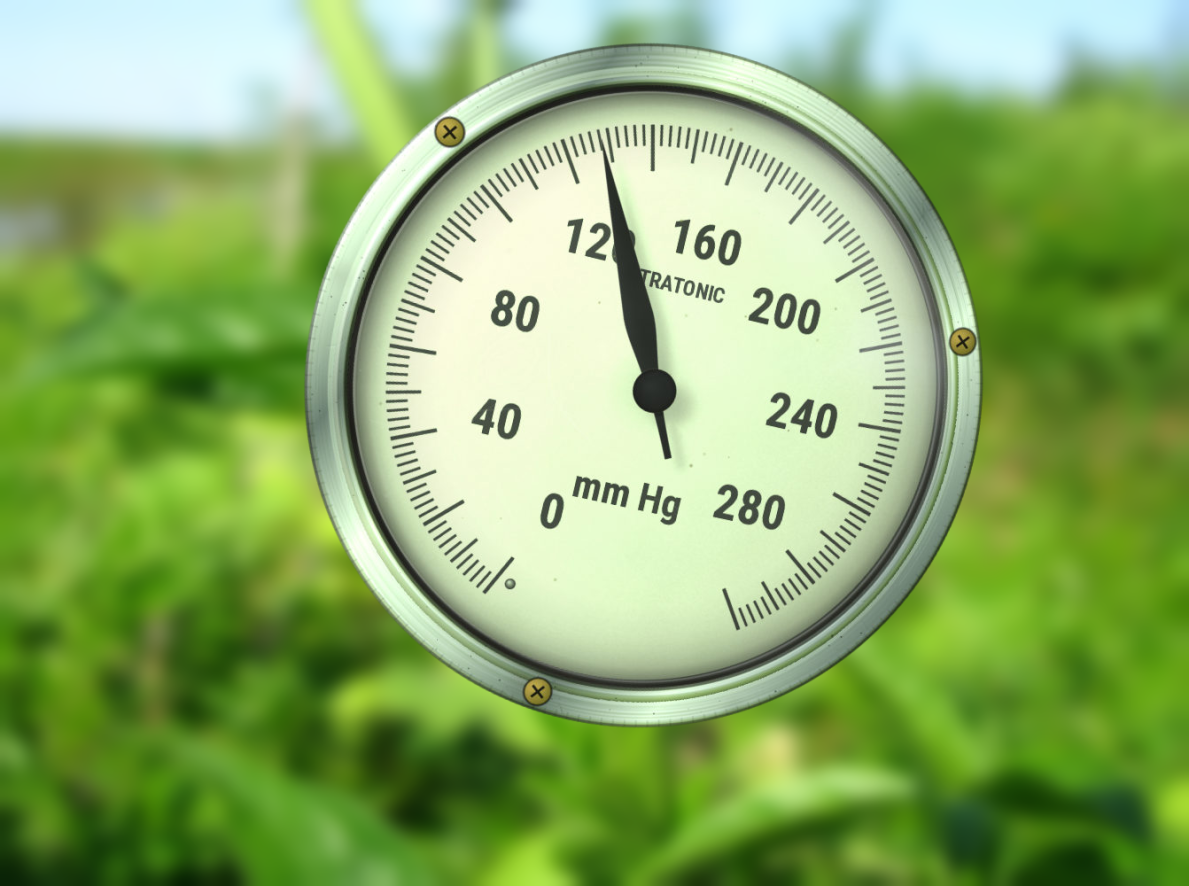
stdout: 128mmHg
